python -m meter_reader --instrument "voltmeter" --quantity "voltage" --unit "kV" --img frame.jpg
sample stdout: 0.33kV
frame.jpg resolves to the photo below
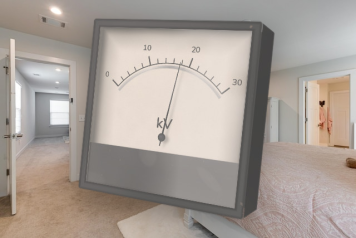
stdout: 18kV
